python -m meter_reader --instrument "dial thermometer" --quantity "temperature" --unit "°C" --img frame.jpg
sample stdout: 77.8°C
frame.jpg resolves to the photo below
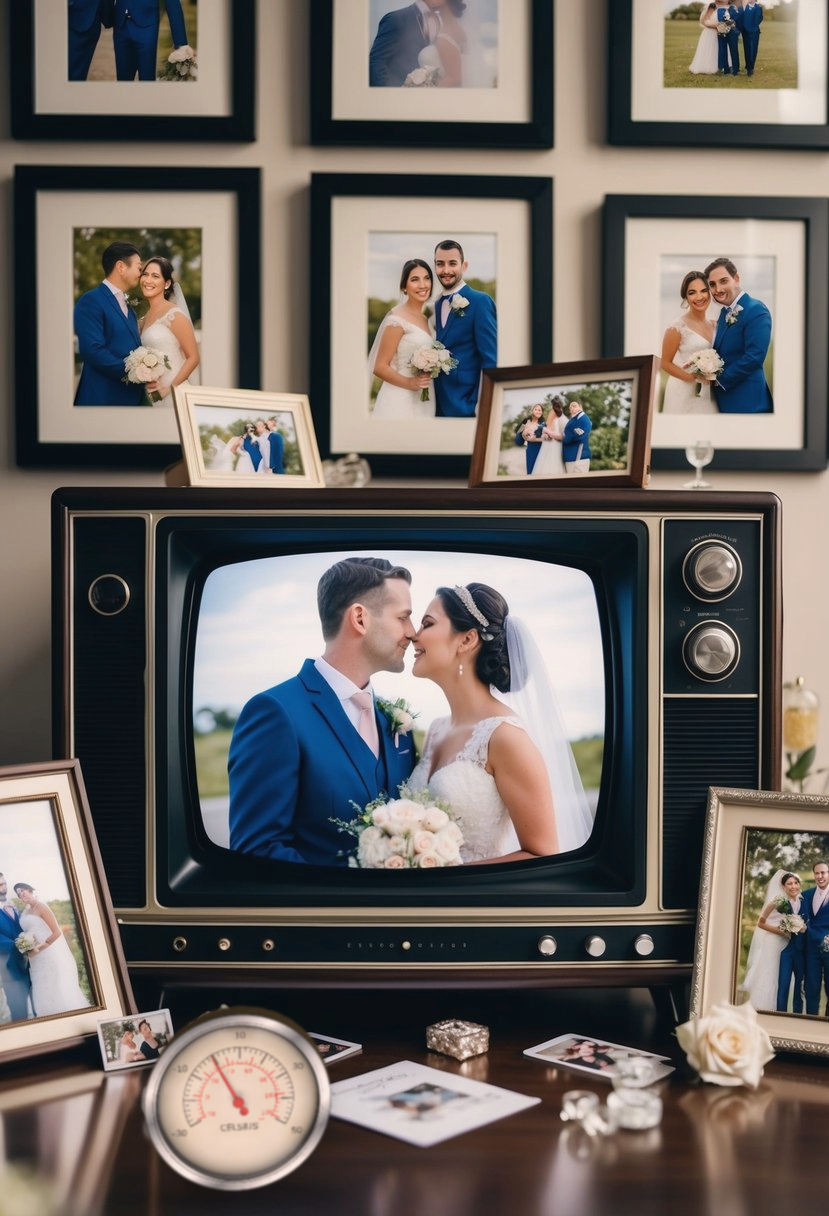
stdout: 0°C
